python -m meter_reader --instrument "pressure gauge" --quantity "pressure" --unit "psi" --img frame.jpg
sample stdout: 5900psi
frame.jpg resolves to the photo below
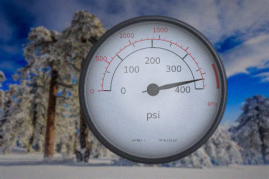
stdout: 375psi
